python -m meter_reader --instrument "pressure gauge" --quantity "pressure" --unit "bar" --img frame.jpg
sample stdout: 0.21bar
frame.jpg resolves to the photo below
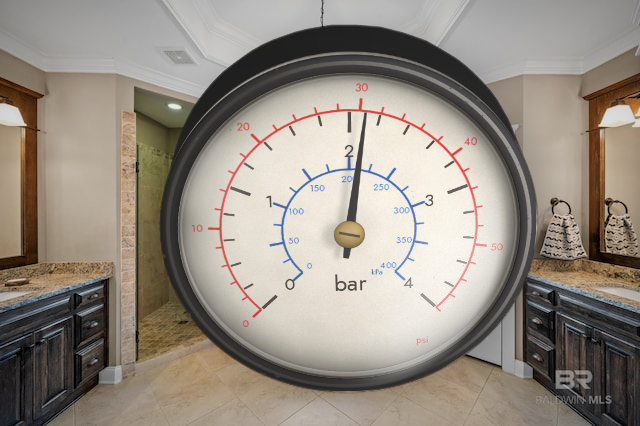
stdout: 2.1bar
